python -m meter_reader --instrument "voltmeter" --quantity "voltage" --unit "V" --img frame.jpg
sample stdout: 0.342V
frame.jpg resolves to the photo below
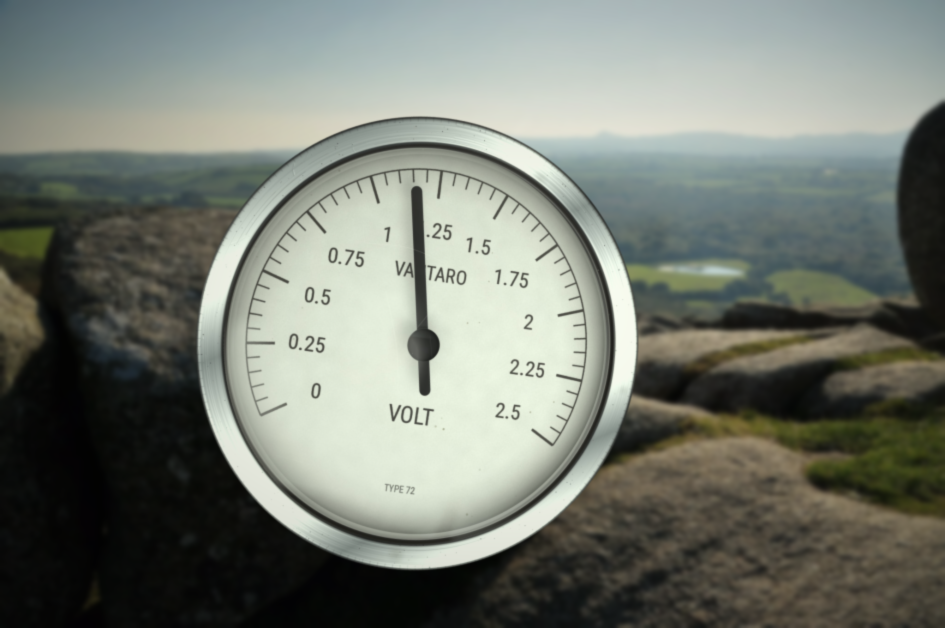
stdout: 1.15V
